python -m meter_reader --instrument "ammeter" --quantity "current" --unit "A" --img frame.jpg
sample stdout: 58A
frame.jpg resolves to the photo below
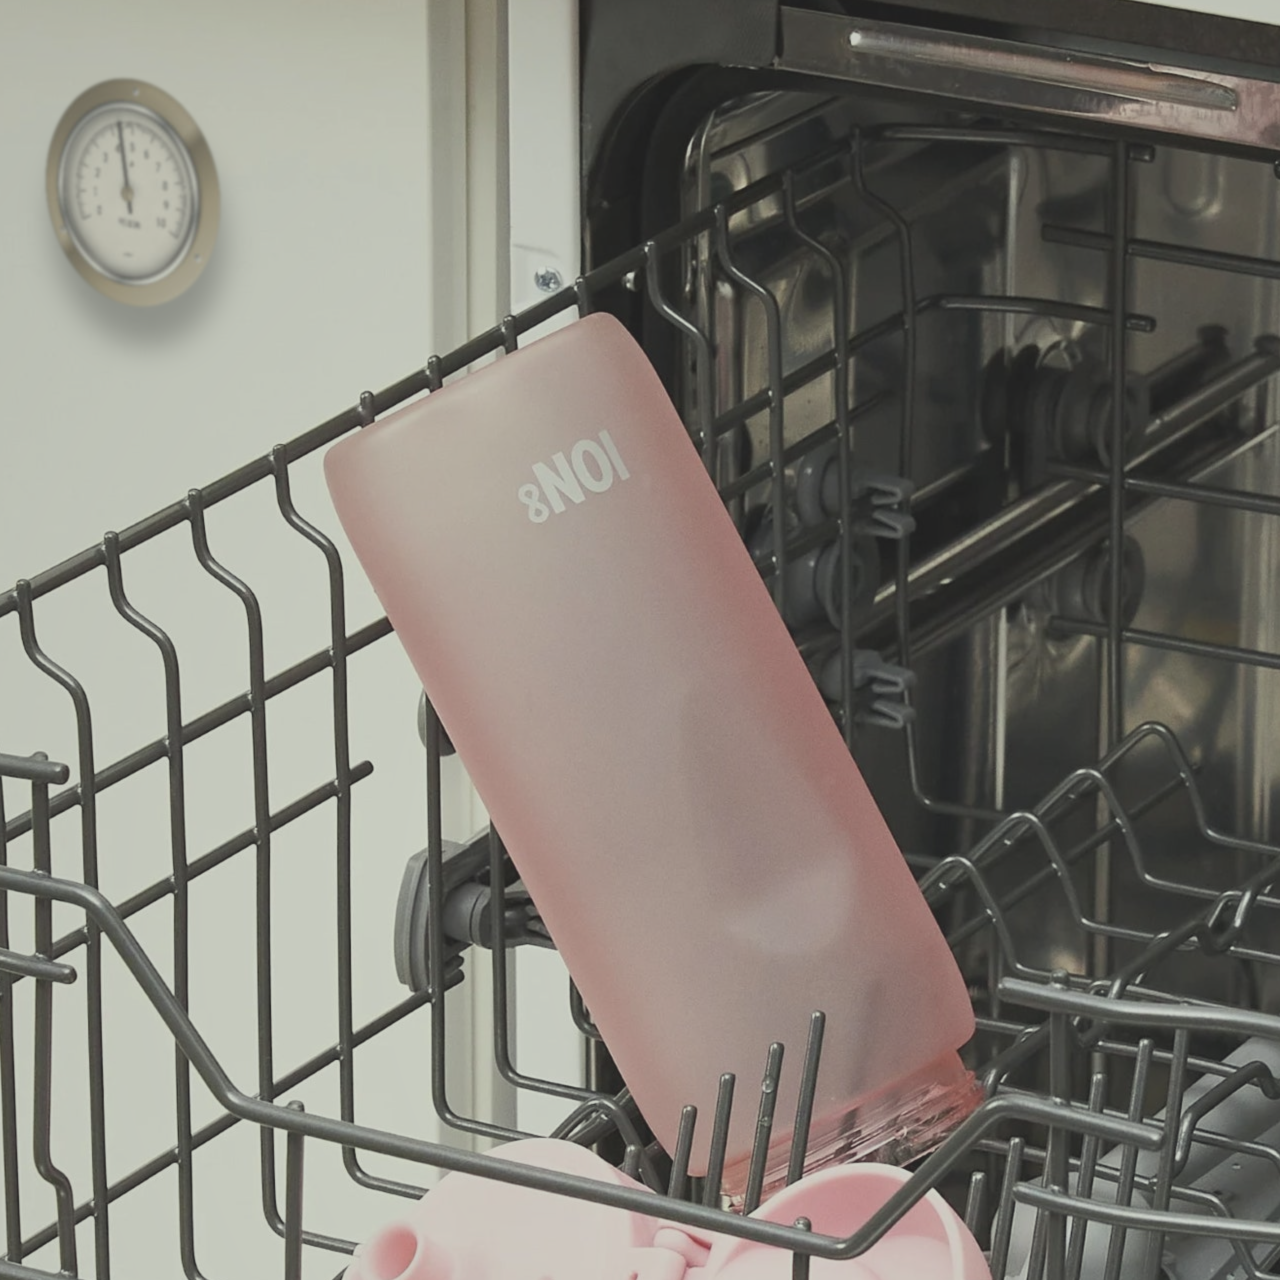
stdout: 4.5A
